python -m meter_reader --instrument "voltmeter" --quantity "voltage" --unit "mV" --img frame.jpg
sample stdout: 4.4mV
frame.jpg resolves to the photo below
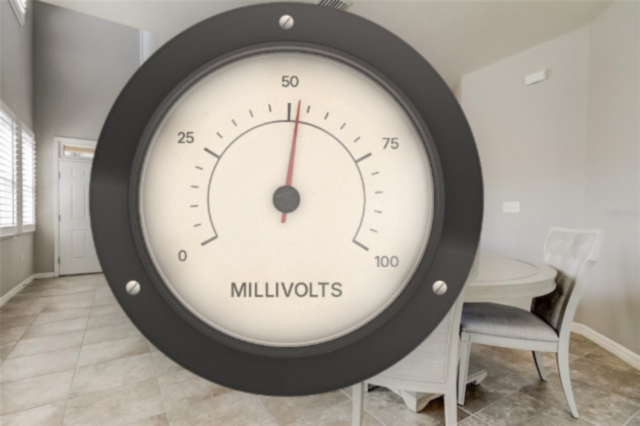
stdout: 52.5mV
